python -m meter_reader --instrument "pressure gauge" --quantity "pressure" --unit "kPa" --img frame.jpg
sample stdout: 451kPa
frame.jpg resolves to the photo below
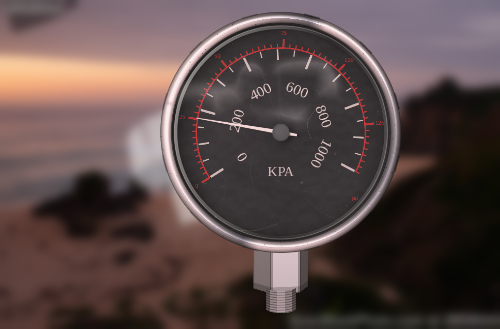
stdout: 175kPa
